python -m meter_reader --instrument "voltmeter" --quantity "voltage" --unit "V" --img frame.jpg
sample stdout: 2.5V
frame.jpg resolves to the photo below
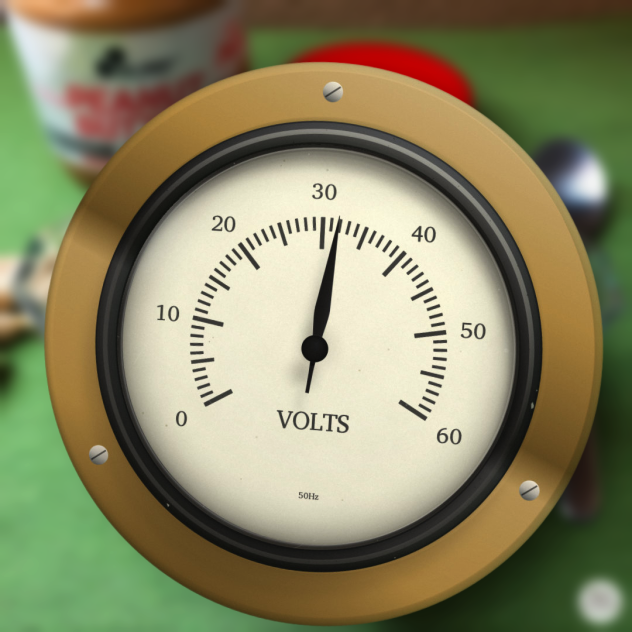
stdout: 32V
